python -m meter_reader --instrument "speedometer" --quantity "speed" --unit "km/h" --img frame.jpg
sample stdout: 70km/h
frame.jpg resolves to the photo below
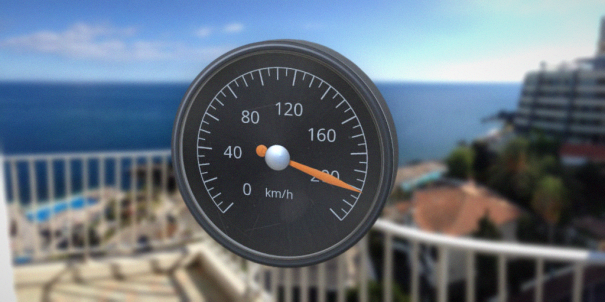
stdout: 200km/h
